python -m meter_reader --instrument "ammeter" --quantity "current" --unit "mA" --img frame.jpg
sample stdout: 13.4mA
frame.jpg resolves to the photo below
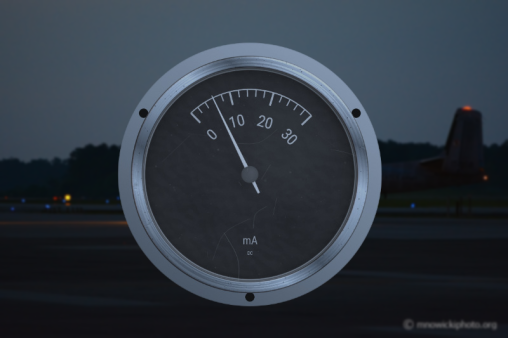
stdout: 6mA
